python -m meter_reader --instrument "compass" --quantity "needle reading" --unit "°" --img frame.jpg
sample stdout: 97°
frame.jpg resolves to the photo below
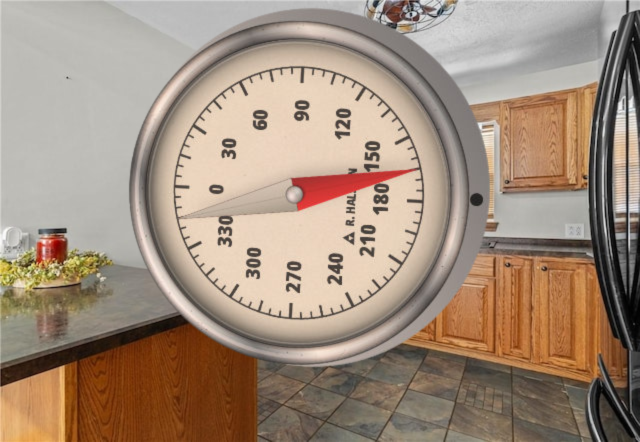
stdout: 165°
